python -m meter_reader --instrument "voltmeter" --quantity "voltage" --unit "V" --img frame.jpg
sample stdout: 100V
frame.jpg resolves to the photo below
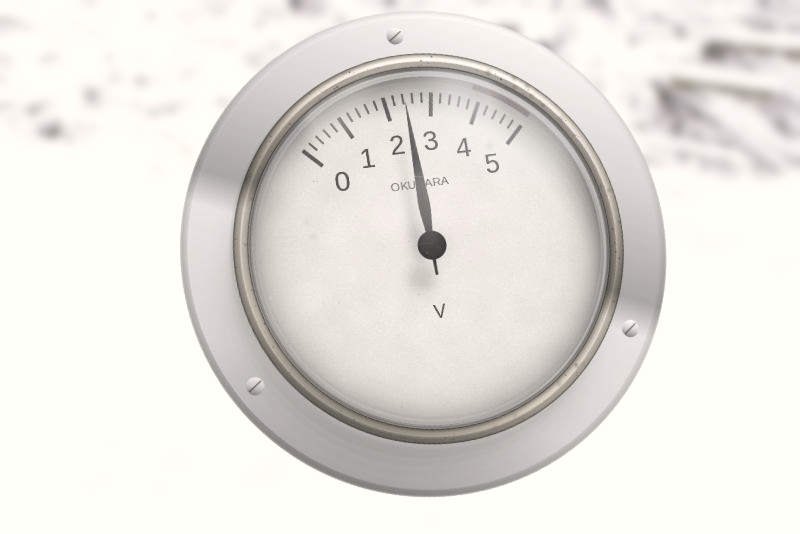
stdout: 2.4V
